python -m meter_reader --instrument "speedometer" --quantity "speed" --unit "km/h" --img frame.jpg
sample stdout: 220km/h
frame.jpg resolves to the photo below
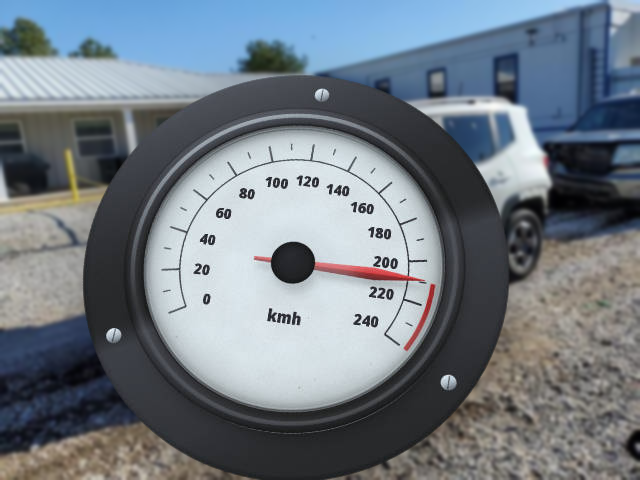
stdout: 210km/h
